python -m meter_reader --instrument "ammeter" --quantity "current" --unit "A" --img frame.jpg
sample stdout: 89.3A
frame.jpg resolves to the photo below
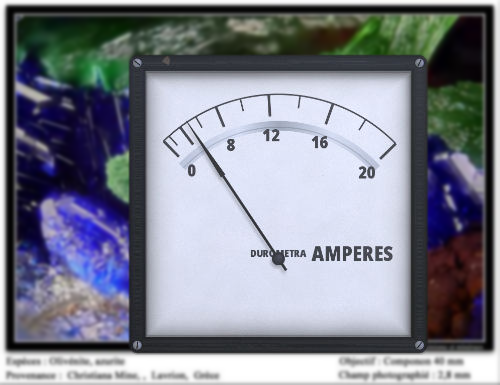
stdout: 5A
